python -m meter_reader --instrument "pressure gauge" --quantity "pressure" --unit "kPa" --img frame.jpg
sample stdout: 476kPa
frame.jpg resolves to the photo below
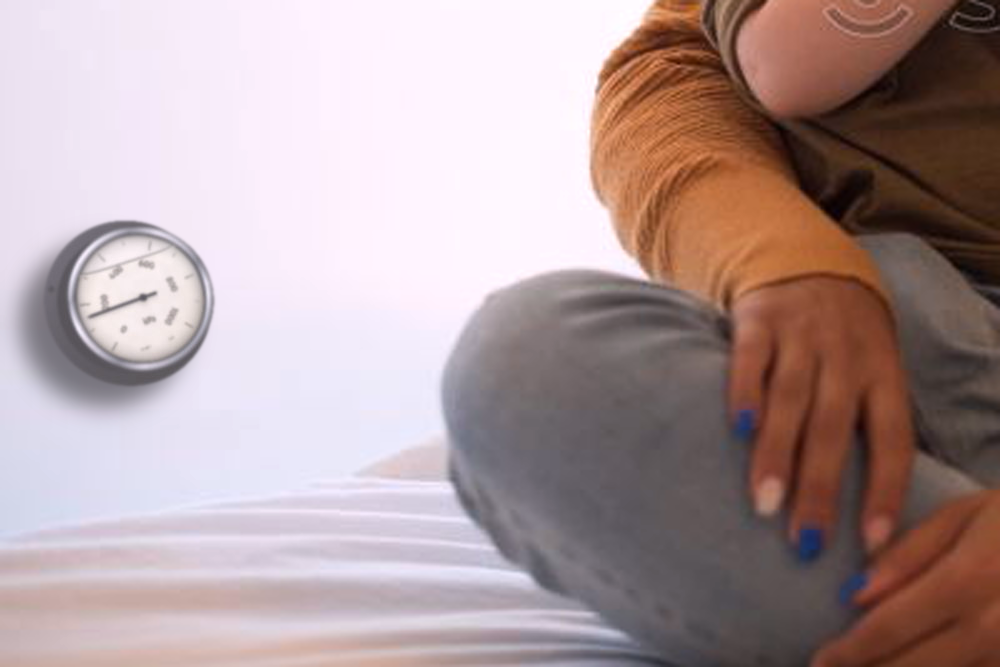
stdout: 150kPa
